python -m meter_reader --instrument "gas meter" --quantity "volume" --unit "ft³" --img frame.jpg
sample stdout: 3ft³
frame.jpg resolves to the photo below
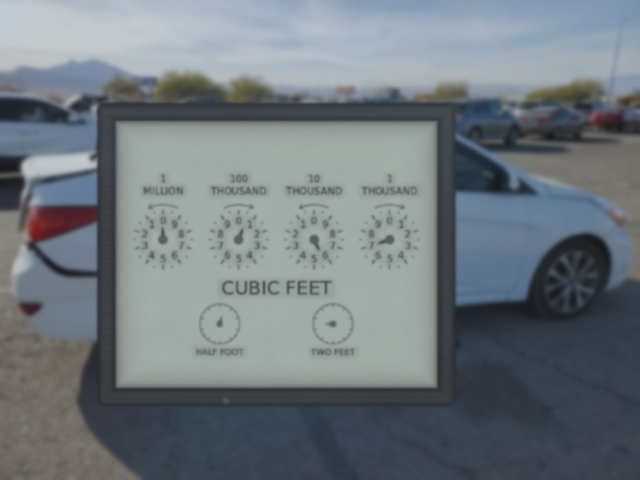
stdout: 5700ft³
